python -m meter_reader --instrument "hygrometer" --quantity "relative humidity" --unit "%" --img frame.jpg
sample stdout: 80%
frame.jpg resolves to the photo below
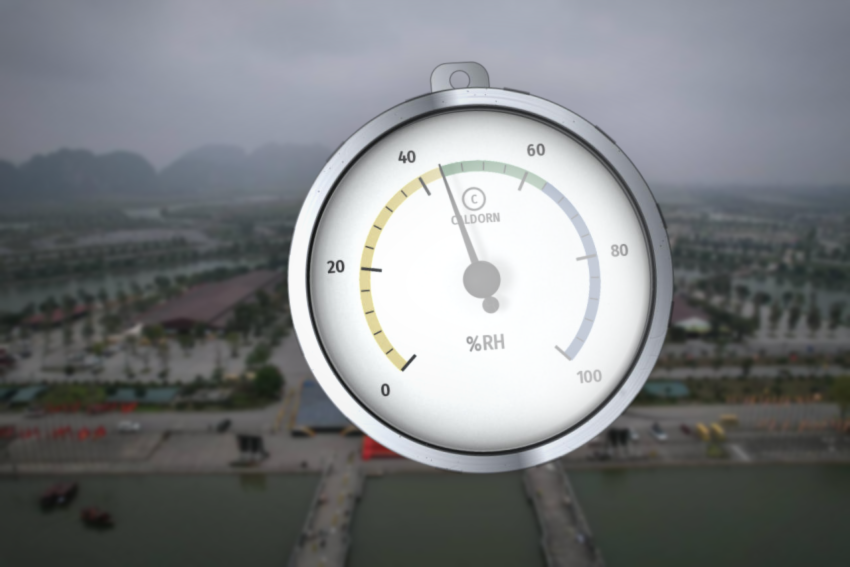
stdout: 44%
